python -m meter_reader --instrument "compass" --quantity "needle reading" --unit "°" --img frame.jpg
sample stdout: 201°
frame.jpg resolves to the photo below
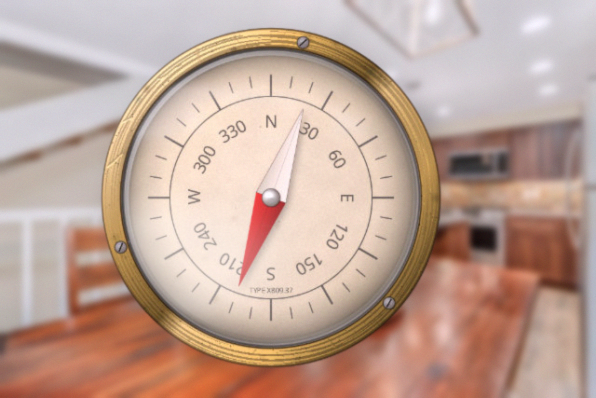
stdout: 200°
